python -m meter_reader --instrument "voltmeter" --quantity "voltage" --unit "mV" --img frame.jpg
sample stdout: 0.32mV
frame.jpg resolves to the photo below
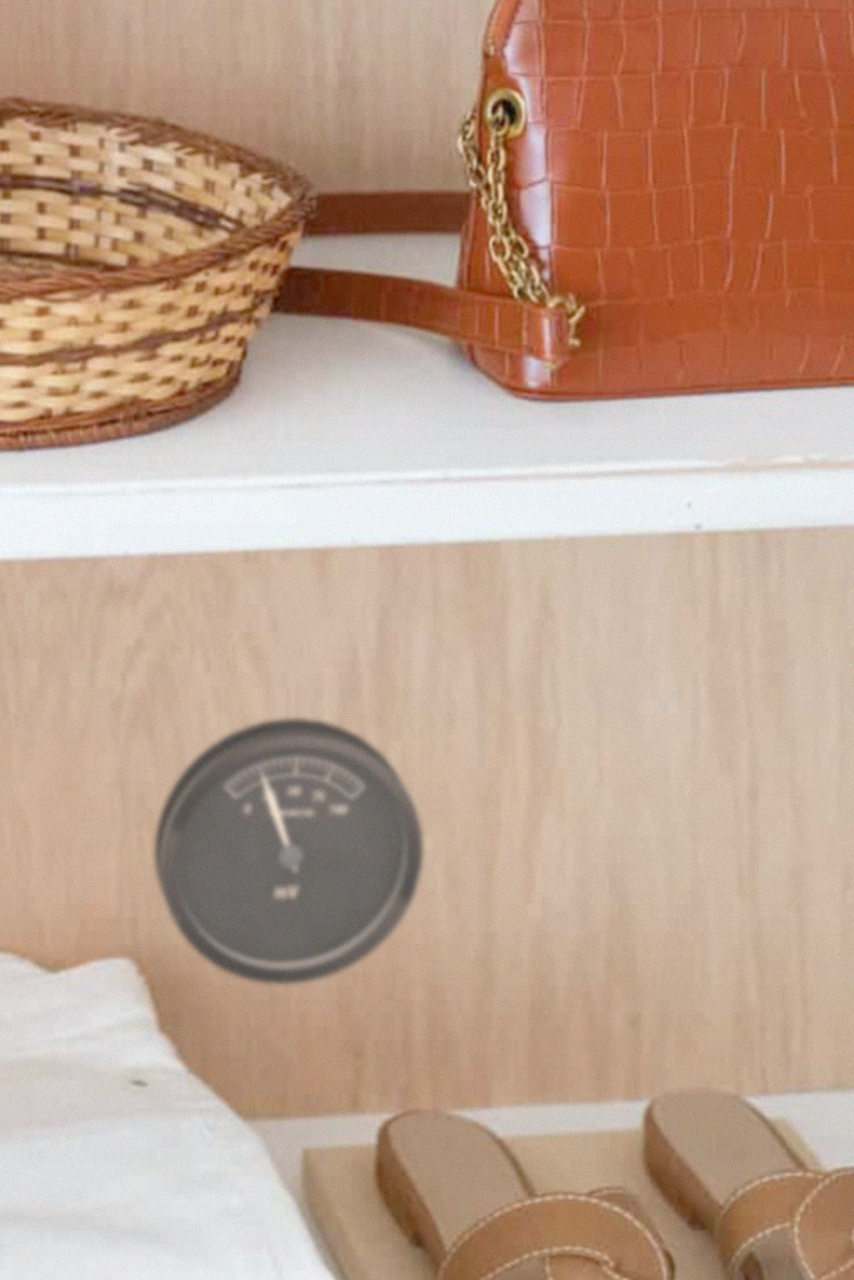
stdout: 25mV
